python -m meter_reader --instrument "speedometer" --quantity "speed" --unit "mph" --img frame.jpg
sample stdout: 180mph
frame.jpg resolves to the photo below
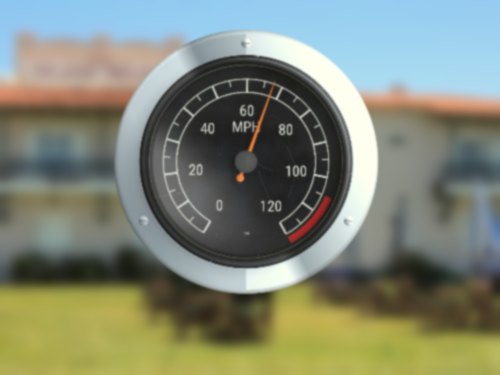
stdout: 67.5mph
